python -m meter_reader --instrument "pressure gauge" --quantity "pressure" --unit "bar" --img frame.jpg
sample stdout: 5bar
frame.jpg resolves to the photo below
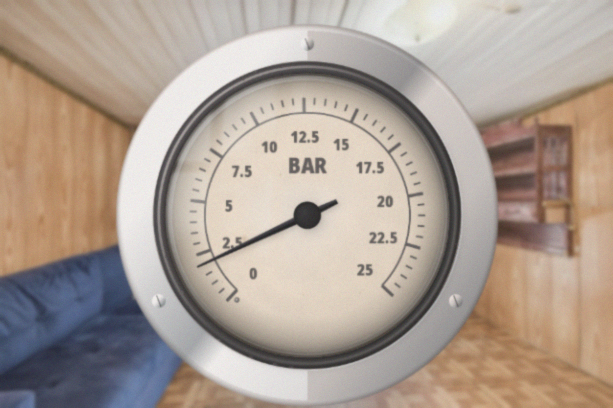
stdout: 2bar
